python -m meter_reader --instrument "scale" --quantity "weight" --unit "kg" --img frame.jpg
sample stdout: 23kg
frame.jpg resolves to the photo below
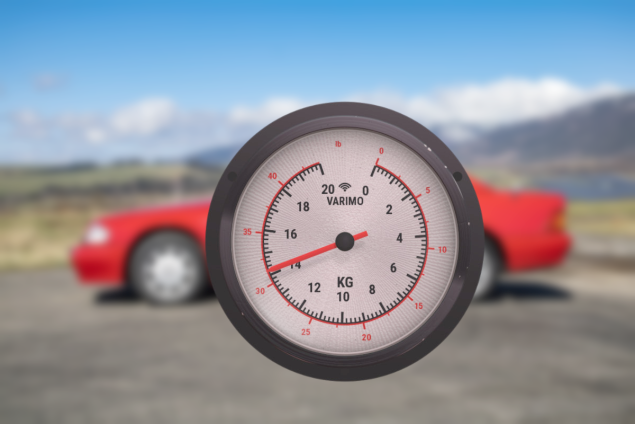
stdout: 14.2kg
